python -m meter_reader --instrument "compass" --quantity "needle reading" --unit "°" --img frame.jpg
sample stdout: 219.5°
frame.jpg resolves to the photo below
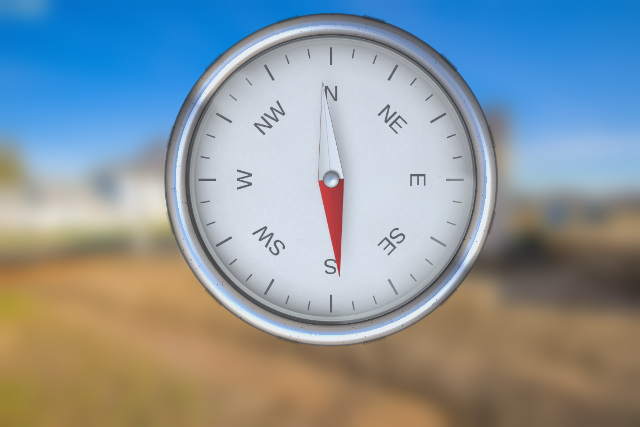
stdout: 175°
